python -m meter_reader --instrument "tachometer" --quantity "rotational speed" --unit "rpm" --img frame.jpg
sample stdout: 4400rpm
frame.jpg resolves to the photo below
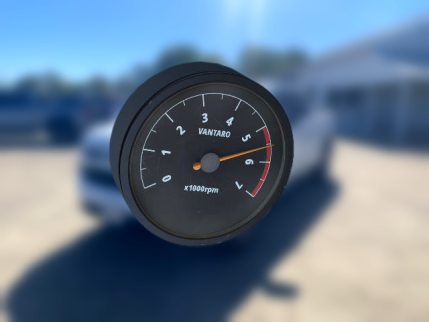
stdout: 5500rpm
